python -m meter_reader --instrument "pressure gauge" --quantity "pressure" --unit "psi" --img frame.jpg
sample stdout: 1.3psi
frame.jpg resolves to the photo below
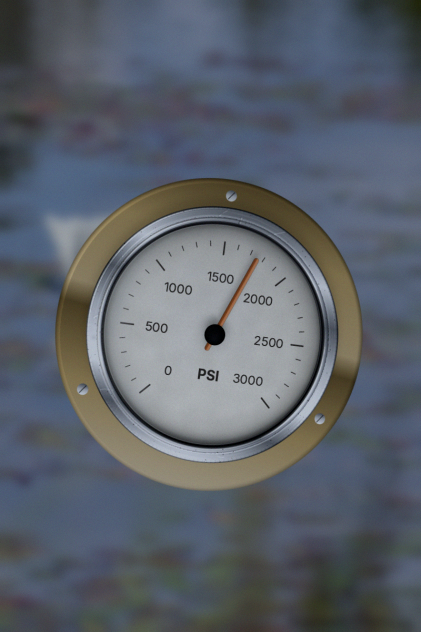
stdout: 1750psi
